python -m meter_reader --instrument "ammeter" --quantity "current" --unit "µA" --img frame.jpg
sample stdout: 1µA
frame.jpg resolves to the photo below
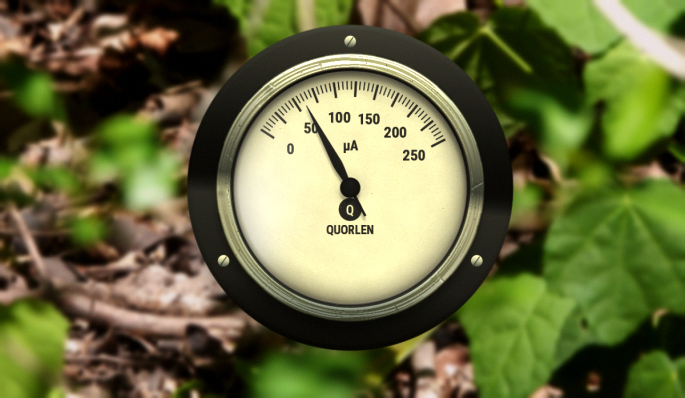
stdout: 60µA
